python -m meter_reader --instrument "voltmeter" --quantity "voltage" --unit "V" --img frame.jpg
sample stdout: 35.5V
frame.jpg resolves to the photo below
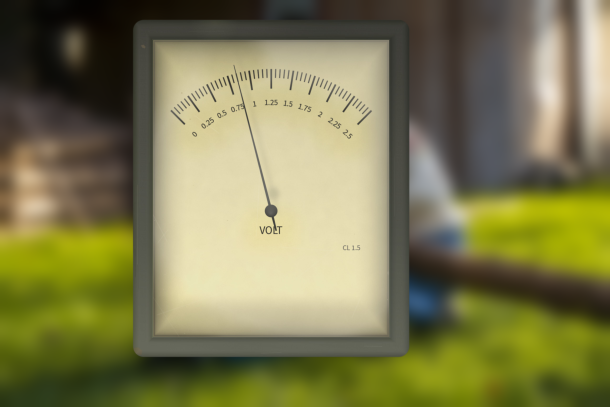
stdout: 0.85V
